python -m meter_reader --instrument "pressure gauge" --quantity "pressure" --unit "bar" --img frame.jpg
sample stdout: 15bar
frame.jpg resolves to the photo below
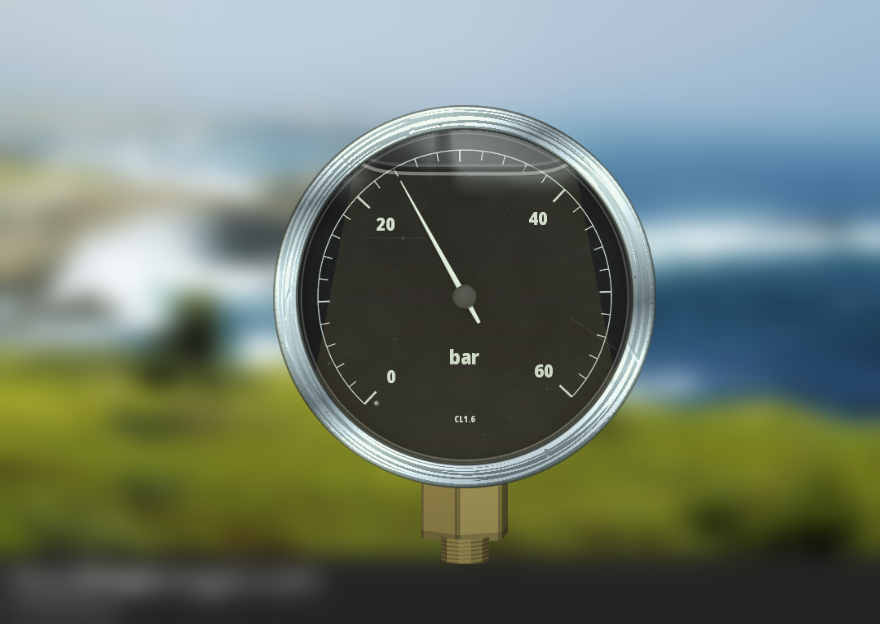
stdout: 24bar
